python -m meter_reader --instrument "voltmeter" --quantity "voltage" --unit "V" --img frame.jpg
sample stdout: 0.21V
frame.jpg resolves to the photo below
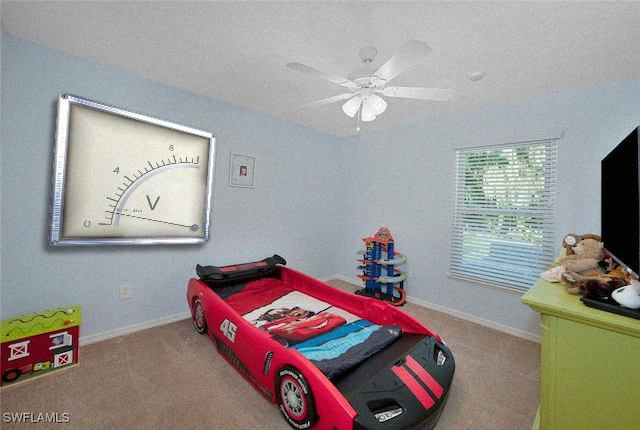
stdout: 1V
